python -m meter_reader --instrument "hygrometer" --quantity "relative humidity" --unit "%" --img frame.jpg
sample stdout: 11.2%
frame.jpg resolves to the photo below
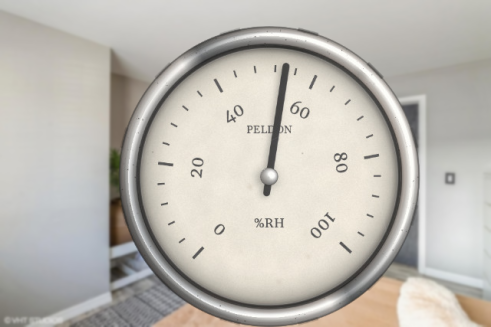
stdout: 54%
